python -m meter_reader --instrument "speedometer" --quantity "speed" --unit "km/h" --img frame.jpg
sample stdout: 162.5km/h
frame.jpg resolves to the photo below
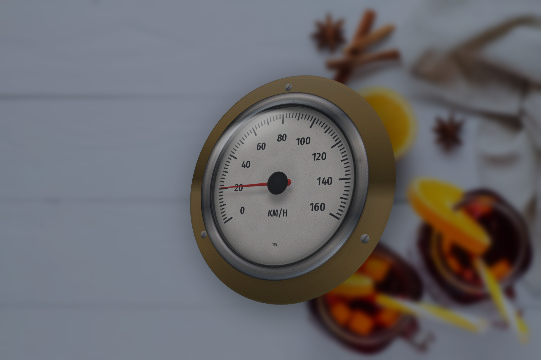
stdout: 20km/h
